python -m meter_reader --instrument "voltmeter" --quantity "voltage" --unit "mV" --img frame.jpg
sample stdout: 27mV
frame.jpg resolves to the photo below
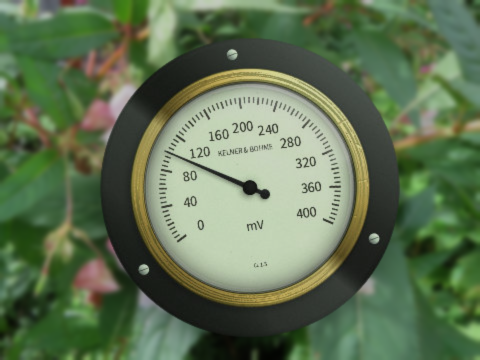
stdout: 100mV
